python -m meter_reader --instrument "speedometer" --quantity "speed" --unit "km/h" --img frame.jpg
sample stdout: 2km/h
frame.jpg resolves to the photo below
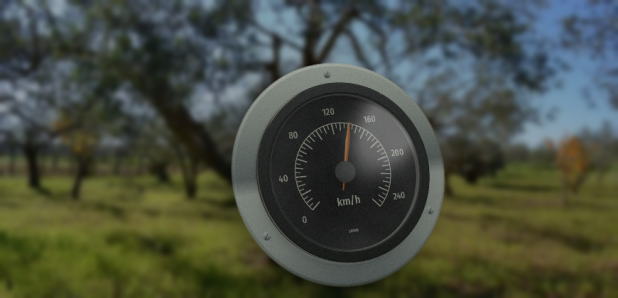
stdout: 140km/h
